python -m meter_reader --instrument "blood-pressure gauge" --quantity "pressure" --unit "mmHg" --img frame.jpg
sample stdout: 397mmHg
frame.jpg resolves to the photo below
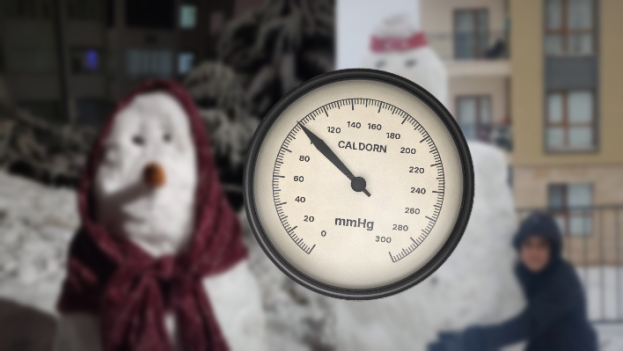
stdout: 100mmHg
